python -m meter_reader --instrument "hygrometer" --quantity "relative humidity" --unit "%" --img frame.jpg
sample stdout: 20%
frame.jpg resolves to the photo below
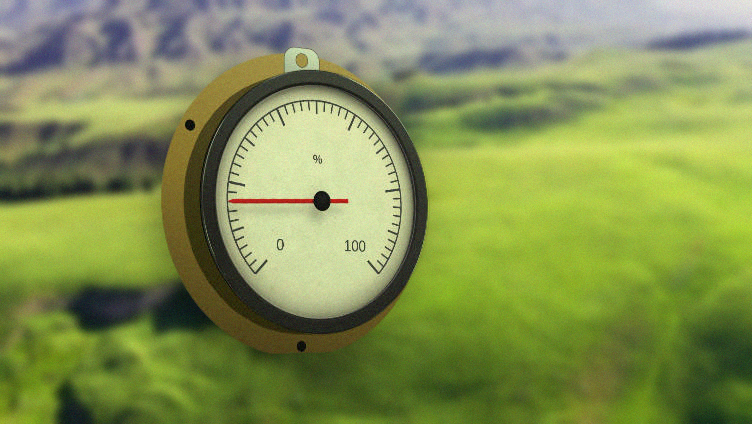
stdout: 16%
